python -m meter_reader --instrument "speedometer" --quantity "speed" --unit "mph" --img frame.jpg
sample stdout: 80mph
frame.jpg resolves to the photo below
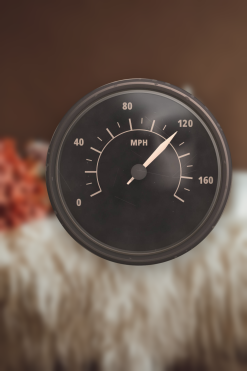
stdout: 120mph
